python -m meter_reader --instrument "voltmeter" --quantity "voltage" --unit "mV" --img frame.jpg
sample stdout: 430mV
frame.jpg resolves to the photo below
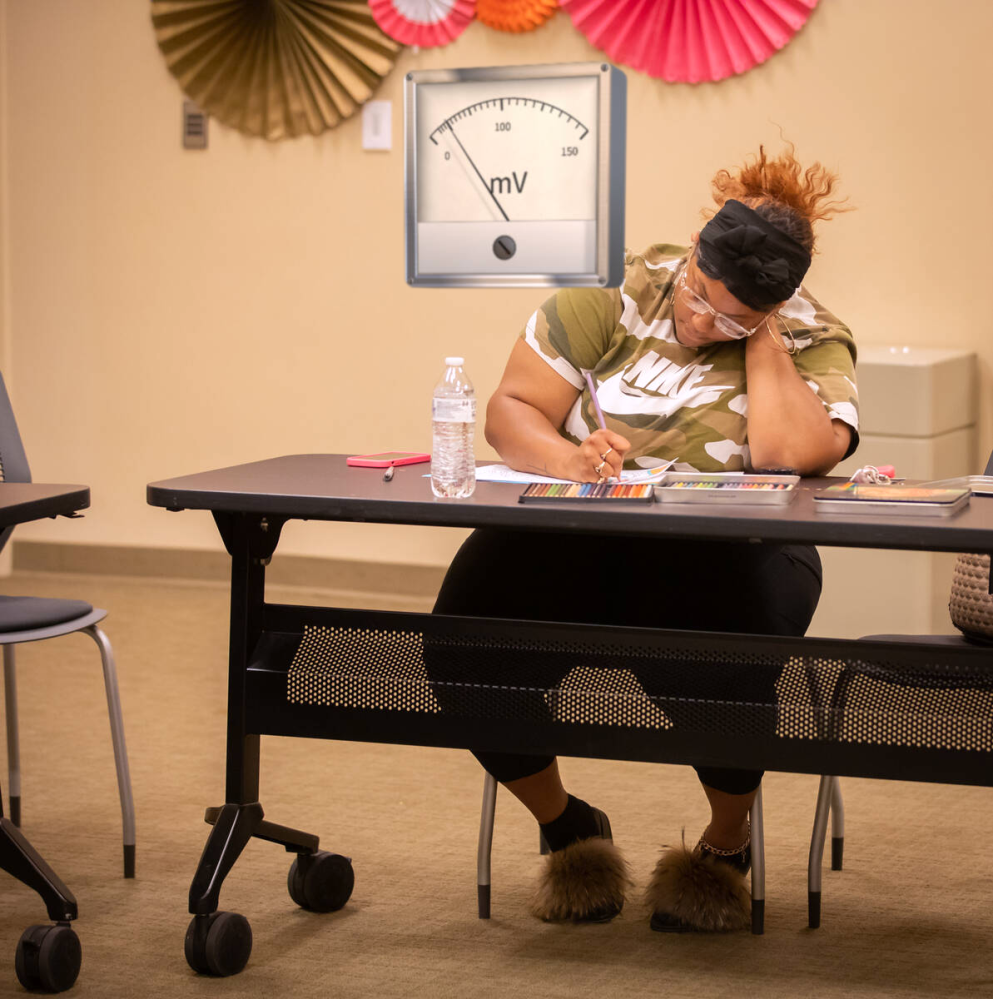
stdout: 50mV
